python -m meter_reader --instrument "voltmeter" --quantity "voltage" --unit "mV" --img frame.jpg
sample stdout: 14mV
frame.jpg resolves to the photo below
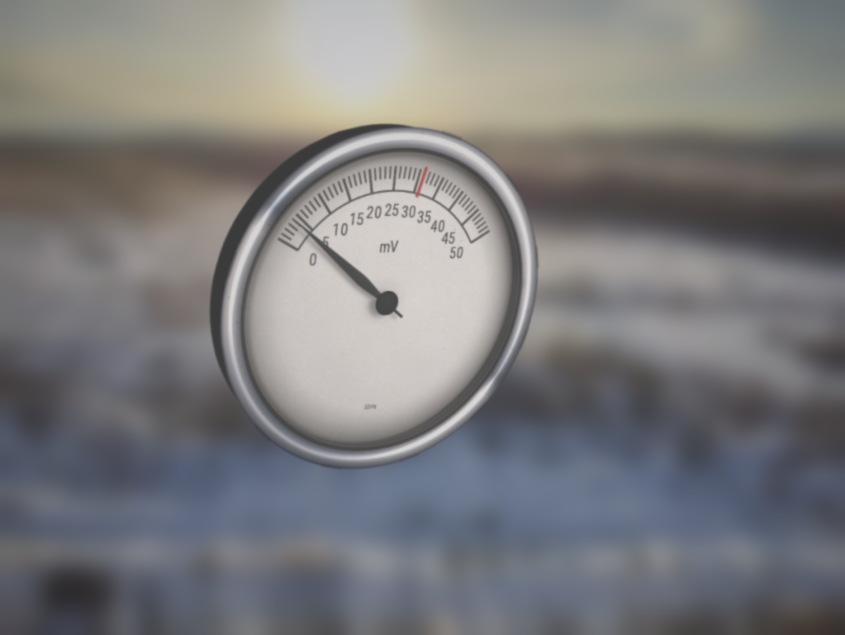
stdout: 4mV
